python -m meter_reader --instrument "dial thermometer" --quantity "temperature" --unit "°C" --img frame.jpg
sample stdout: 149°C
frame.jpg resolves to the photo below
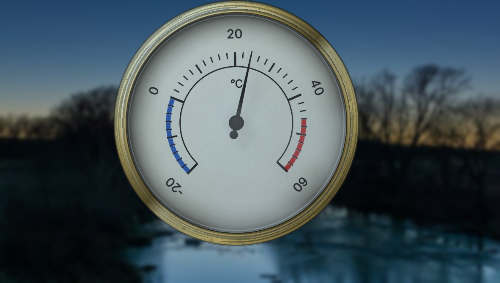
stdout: 24°C
